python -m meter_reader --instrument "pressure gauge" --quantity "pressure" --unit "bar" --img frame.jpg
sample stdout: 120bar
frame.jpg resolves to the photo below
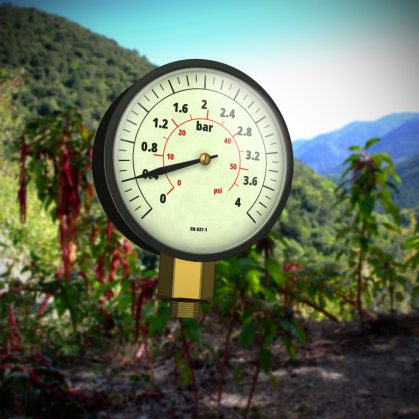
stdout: 0.4bar
